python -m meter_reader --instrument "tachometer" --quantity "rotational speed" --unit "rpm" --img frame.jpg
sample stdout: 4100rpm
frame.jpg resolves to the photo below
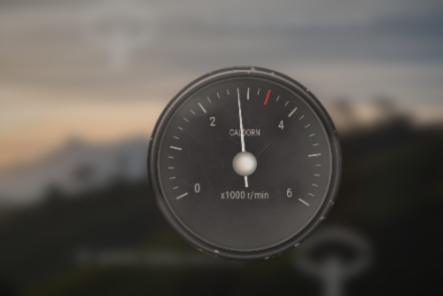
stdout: 2800rpm
